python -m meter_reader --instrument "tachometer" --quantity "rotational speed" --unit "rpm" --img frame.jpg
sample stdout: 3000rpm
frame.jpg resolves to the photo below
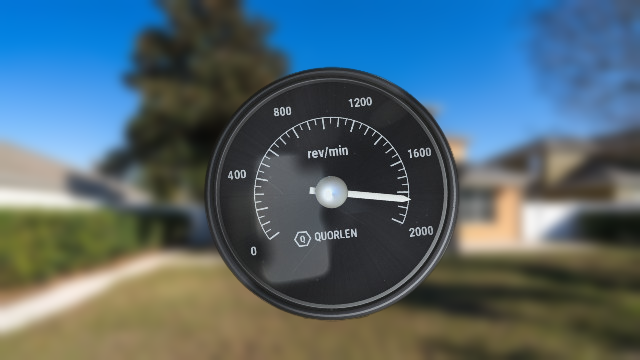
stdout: 1850rpm
